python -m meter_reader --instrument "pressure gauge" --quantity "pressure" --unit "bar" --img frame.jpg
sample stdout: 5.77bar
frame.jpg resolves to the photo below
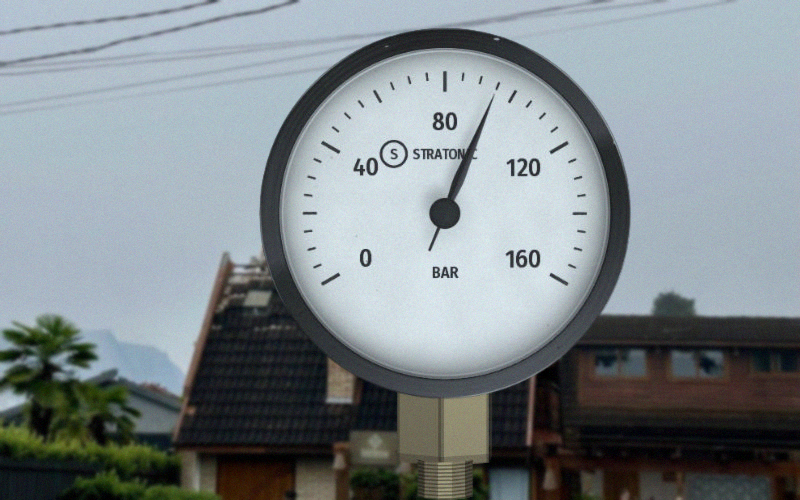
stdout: 95bar
